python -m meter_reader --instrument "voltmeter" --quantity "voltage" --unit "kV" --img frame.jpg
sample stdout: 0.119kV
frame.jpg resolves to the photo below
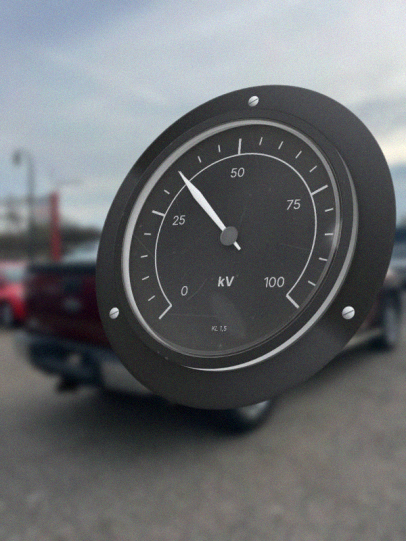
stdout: 35kV
